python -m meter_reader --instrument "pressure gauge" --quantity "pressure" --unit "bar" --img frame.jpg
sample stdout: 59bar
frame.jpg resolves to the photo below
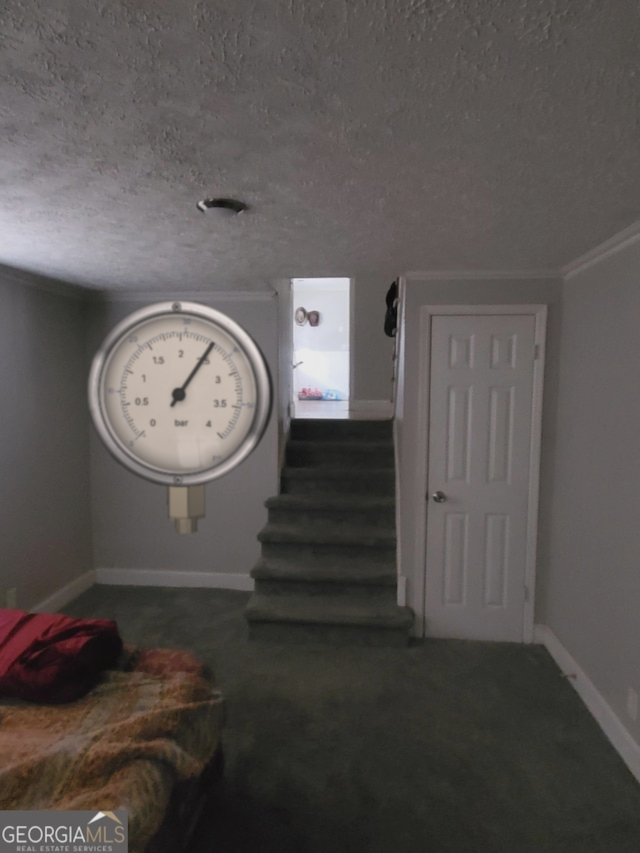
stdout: 2.5bar
